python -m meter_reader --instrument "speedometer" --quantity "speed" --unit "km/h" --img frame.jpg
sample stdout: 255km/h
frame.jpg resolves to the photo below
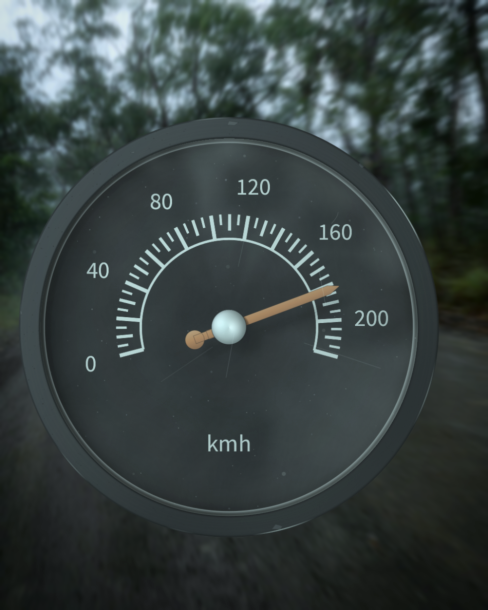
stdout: 182.5km/h
